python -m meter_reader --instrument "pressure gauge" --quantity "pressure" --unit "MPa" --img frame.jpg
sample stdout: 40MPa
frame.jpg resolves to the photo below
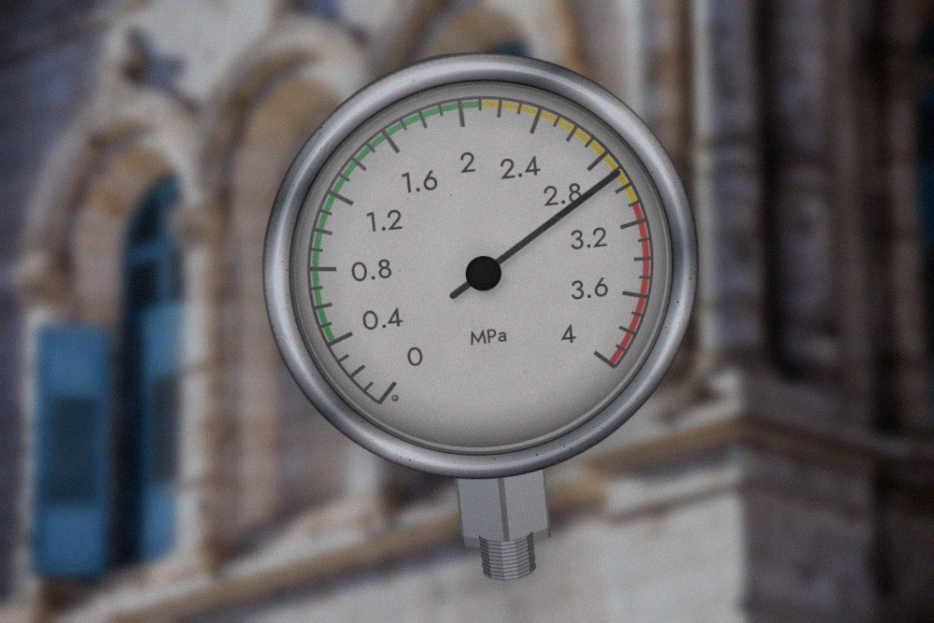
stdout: 2.9MPa
